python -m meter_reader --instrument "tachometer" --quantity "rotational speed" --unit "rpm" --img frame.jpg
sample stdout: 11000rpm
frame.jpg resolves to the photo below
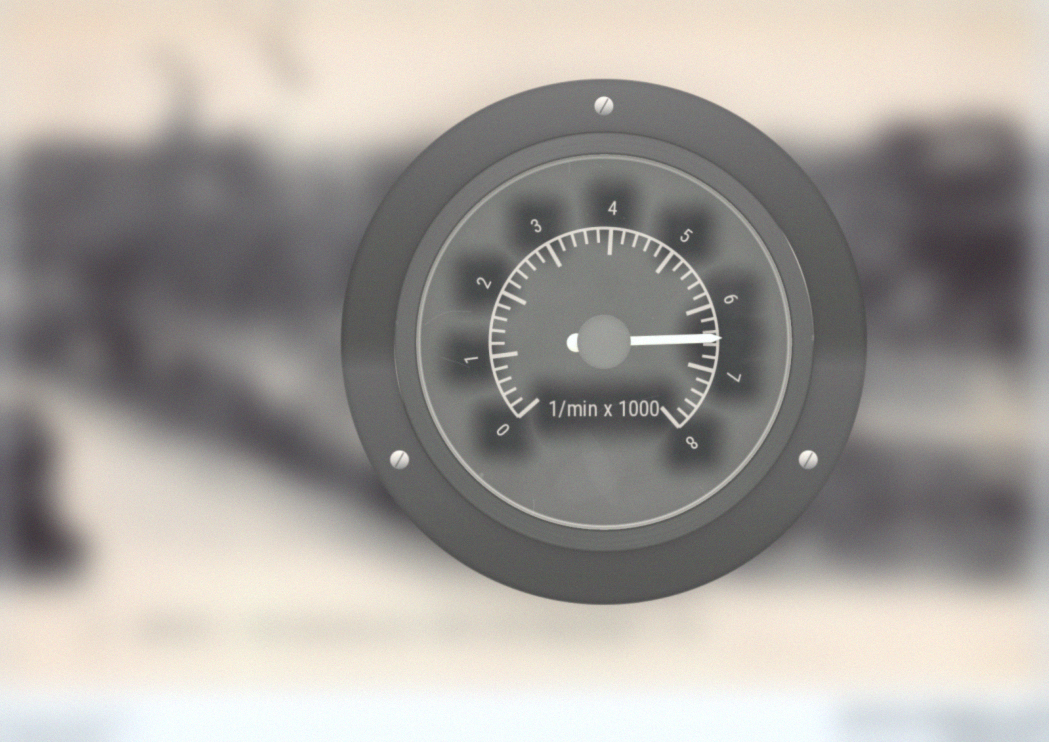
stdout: 6500rpm
